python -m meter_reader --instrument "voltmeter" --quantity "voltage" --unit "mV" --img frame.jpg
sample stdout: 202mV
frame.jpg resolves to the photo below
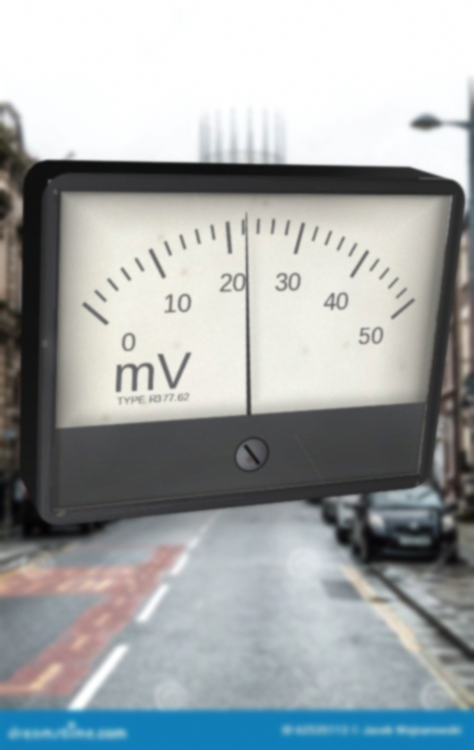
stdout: 22mV
